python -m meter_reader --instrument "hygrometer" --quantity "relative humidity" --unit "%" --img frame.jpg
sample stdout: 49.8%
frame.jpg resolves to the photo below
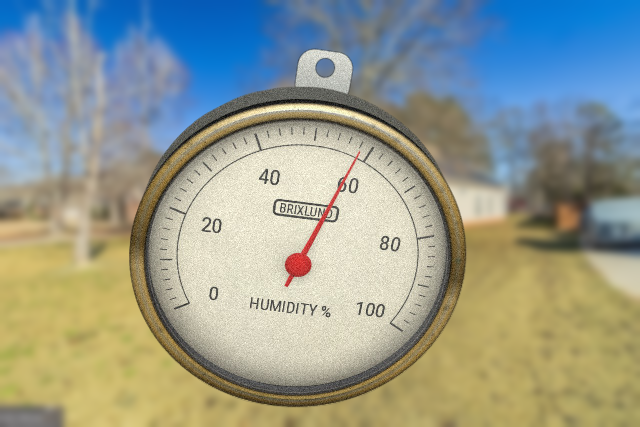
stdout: 58%
